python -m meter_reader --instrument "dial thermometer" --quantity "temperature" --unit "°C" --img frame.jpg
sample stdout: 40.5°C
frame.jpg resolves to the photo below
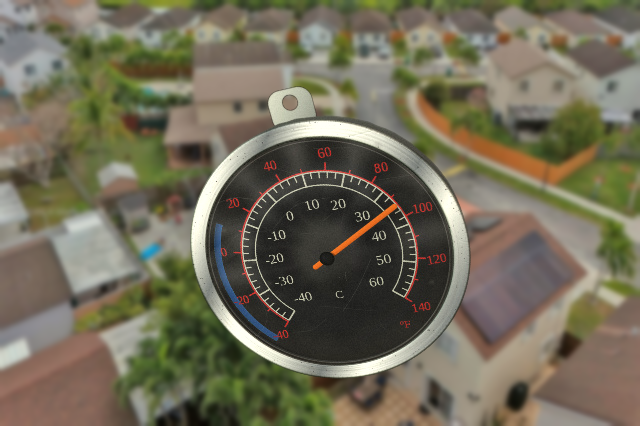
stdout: 34°C
